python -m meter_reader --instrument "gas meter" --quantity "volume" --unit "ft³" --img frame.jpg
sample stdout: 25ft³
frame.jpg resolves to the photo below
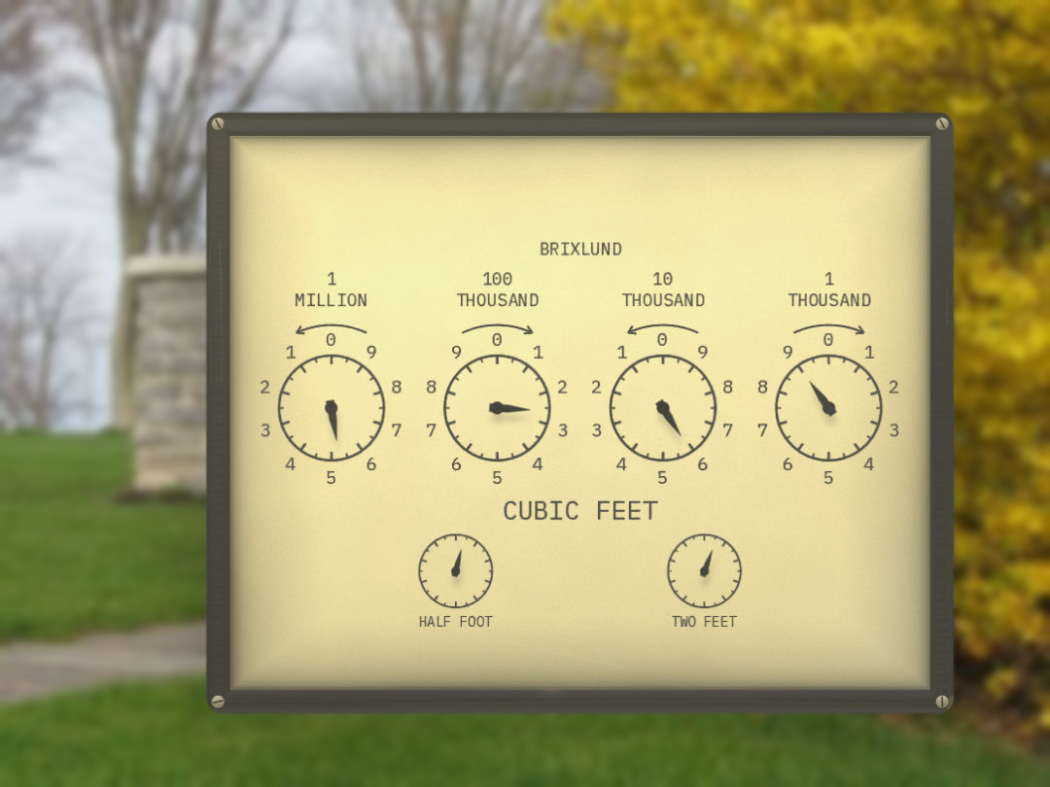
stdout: 525900ft³
